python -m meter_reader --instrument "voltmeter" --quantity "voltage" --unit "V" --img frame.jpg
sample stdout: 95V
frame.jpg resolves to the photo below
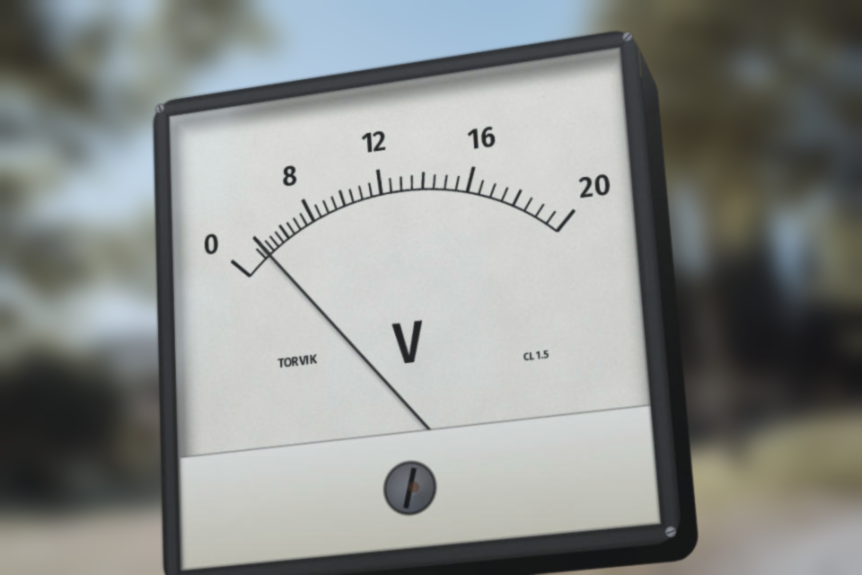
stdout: 4V
